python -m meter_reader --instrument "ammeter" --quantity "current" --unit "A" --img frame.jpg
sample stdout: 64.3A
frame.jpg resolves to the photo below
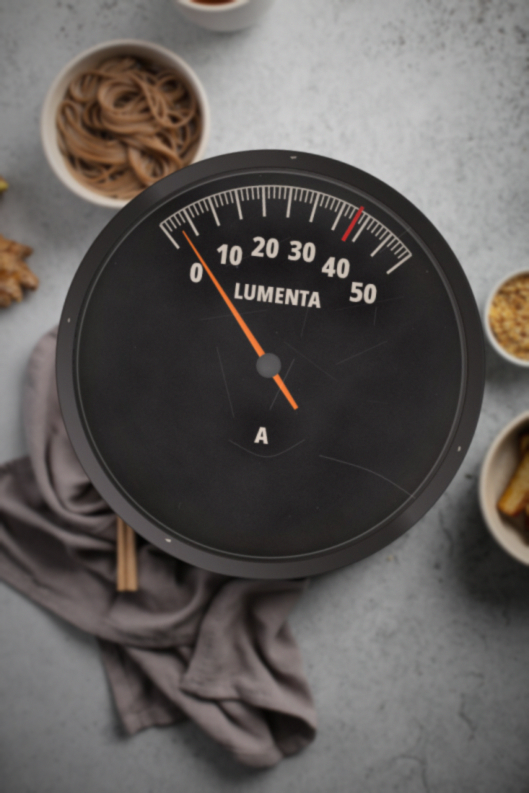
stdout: 3A
